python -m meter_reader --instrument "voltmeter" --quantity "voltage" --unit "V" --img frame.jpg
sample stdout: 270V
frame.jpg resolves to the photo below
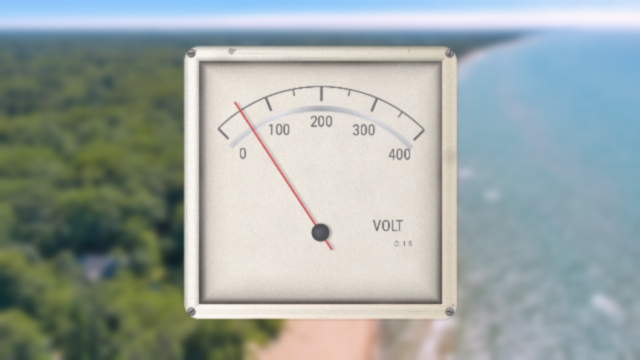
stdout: 50V
